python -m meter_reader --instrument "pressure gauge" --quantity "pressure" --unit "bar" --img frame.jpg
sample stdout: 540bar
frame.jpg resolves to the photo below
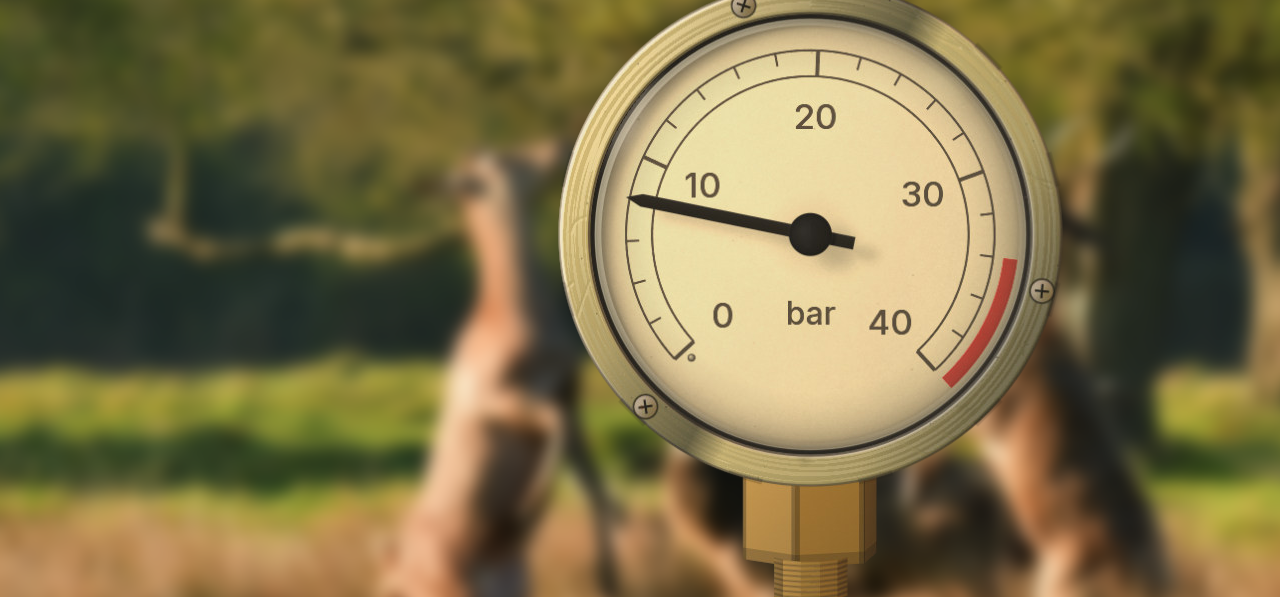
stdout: 8bar
